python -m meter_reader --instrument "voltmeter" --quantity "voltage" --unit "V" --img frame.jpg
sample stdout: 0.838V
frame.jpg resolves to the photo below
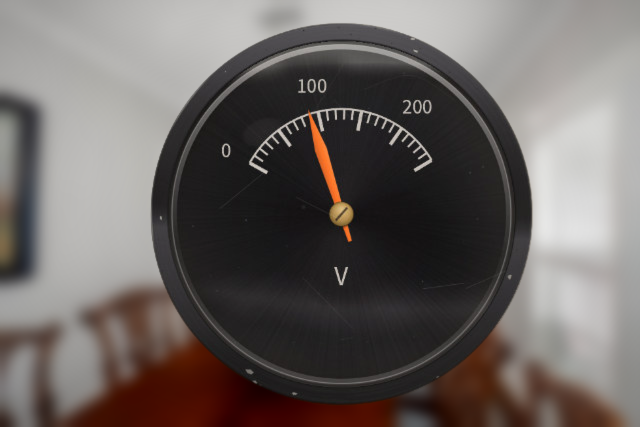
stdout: 90V
